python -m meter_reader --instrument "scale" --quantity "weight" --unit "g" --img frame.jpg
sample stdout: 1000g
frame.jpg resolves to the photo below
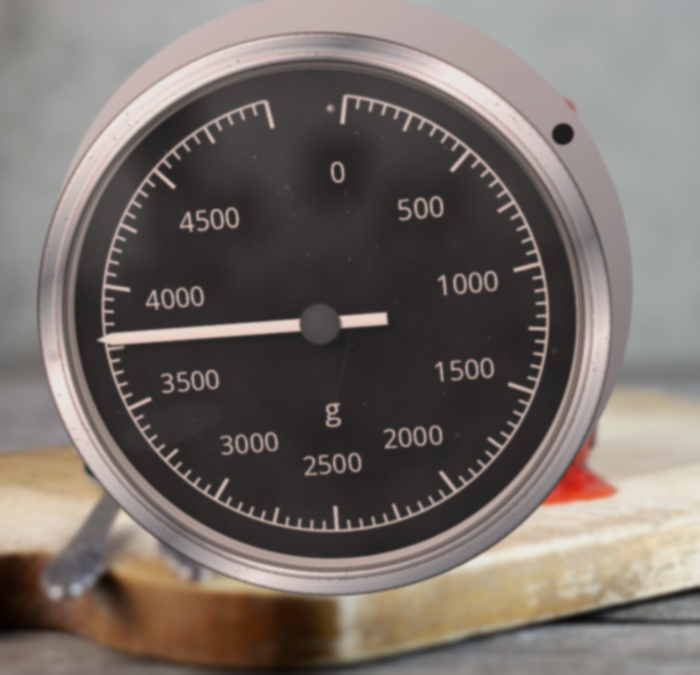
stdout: 3800g
